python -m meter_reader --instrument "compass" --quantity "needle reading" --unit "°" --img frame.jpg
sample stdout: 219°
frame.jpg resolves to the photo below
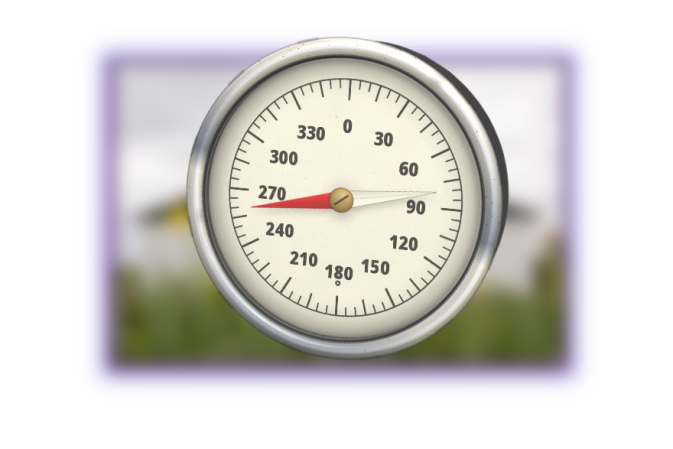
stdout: 260°
